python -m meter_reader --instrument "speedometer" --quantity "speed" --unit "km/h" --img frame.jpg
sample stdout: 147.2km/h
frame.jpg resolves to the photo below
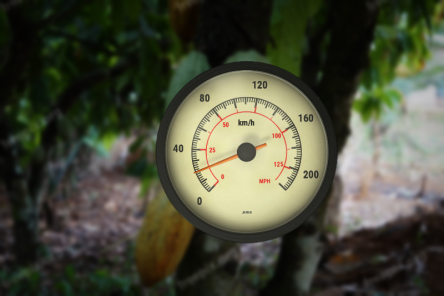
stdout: 20km/h
